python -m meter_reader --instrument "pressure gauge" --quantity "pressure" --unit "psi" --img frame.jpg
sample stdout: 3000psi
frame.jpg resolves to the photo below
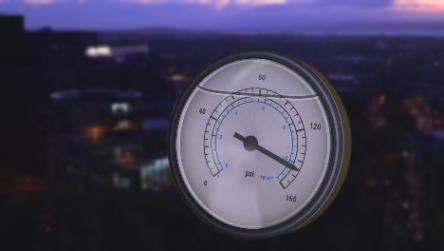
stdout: 145psi
